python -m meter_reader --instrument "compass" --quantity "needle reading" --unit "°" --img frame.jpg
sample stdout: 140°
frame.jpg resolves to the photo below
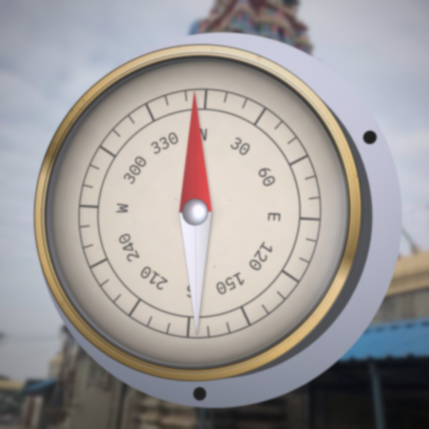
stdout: 355°
